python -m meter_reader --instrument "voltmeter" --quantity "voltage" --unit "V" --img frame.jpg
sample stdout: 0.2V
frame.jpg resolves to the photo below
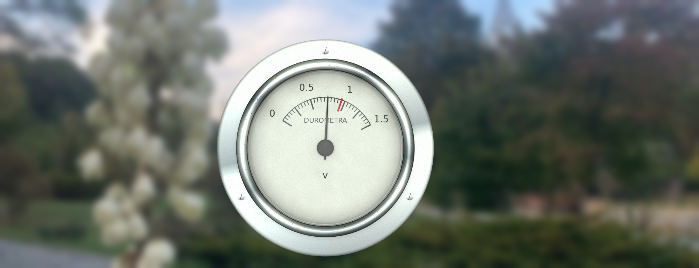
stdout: 0.75V
